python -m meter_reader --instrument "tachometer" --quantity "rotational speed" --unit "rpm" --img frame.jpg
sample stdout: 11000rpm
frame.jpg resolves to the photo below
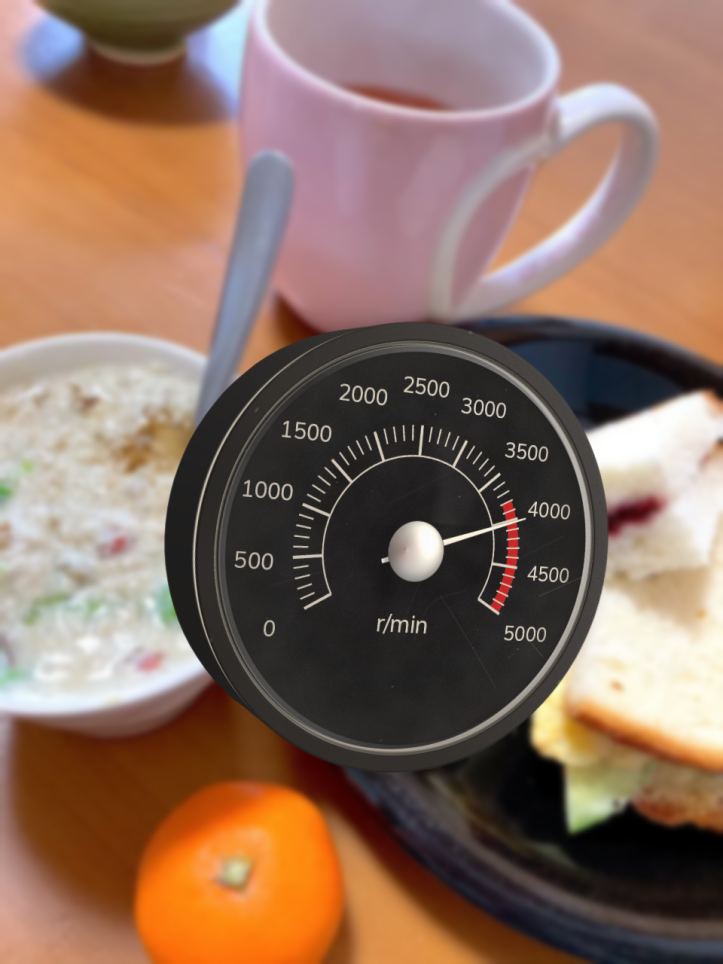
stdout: 4000rpm
